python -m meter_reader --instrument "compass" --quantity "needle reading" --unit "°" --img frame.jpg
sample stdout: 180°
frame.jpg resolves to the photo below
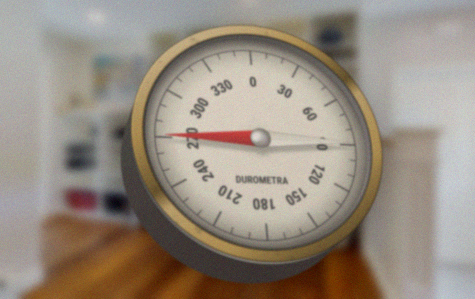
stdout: 270°
